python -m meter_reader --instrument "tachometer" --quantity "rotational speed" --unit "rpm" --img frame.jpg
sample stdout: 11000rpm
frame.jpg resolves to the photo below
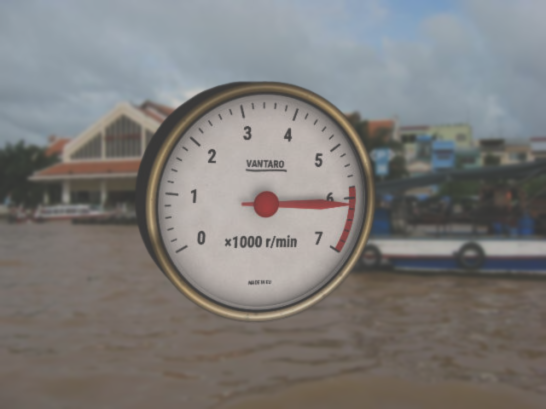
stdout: 6100rpm
